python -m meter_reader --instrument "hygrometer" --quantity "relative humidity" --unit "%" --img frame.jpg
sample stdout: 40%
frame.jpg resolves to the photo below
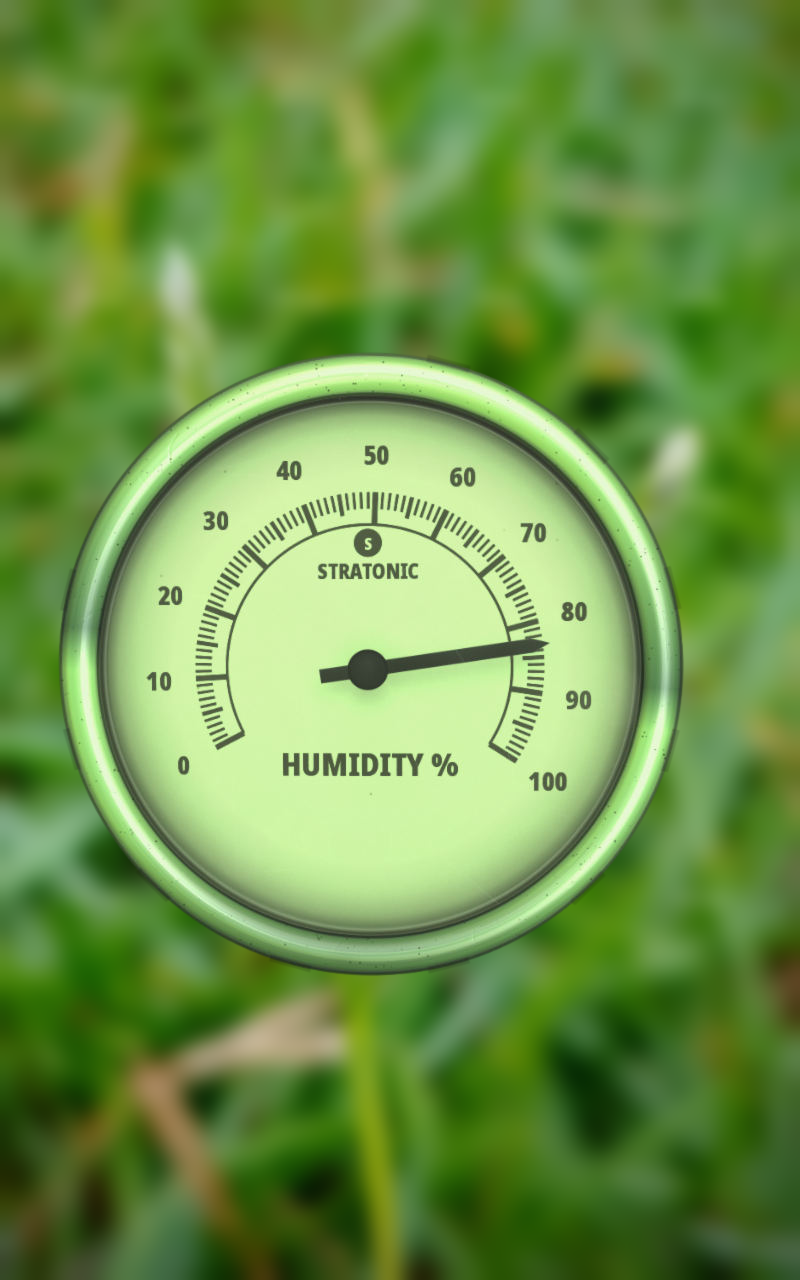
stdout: 83%
